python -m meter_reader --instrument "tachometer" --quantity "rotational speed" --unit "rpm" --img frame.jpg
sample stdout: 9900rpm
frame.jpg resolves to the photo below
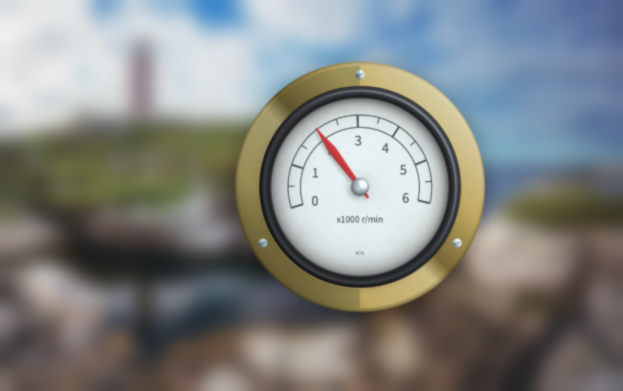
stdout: 2000rpm
